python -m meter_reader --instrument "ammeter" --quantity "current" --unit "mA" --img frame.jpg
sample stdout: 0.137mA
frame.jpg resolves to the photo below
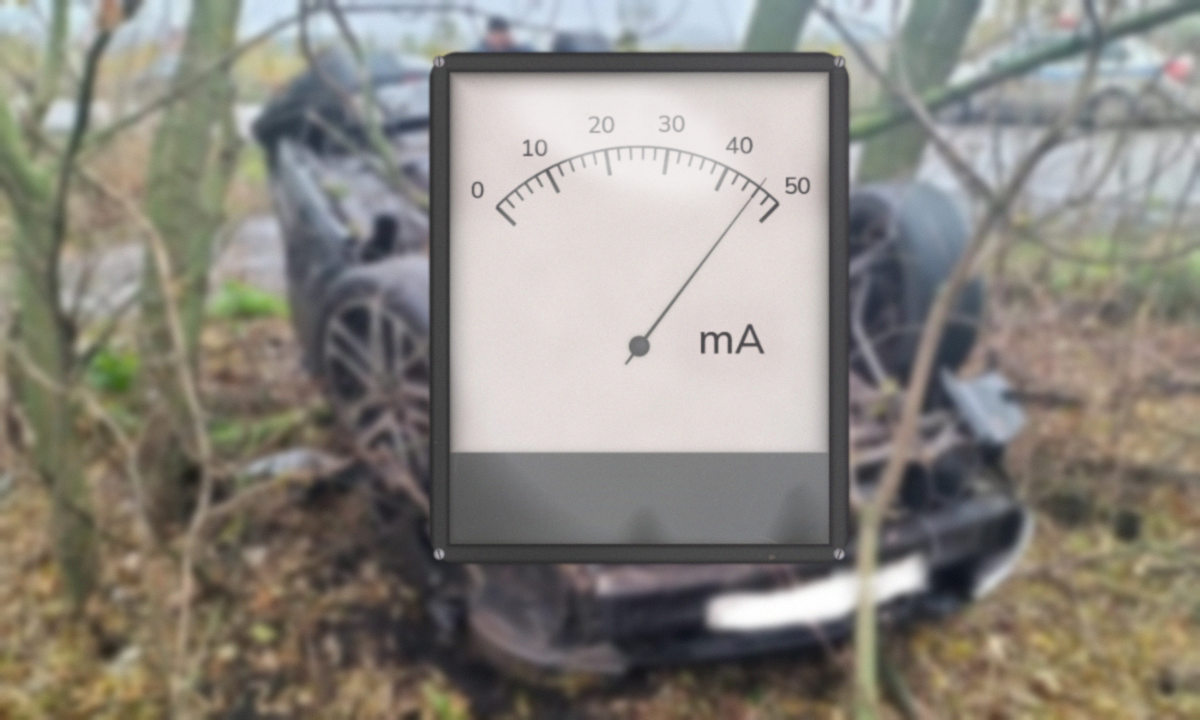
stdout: 46mA
